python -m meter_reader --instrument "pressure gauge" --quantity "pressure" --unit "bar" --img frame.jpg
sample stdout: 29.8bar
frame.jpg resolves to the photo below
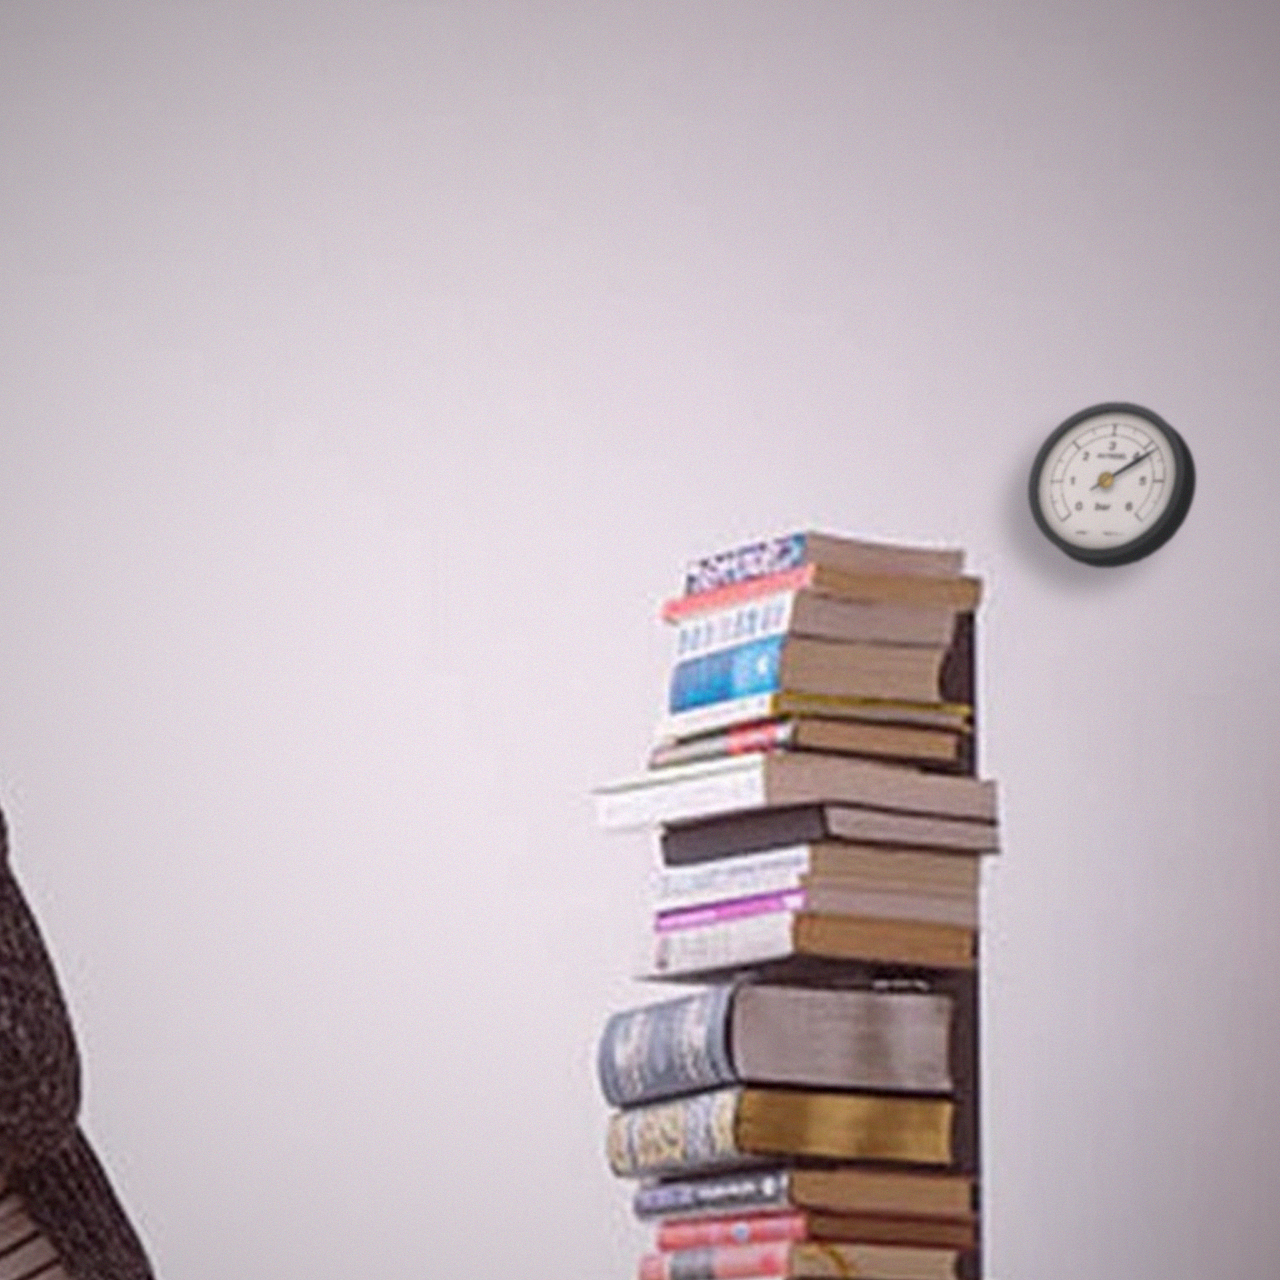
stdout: 4.25bar
